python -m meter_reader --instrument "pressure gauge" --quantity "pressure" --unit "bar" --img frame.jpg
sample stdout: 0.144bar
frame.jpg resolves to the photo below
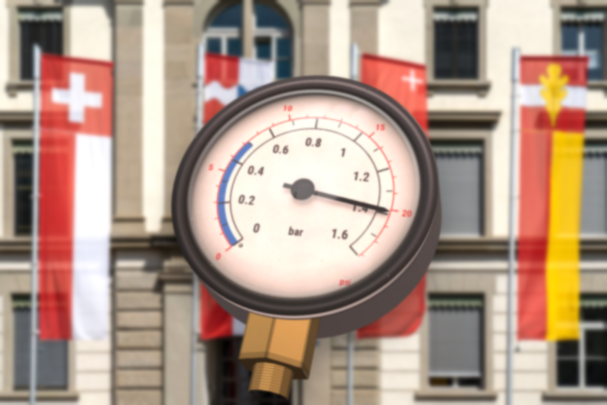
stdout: 1.4bar
